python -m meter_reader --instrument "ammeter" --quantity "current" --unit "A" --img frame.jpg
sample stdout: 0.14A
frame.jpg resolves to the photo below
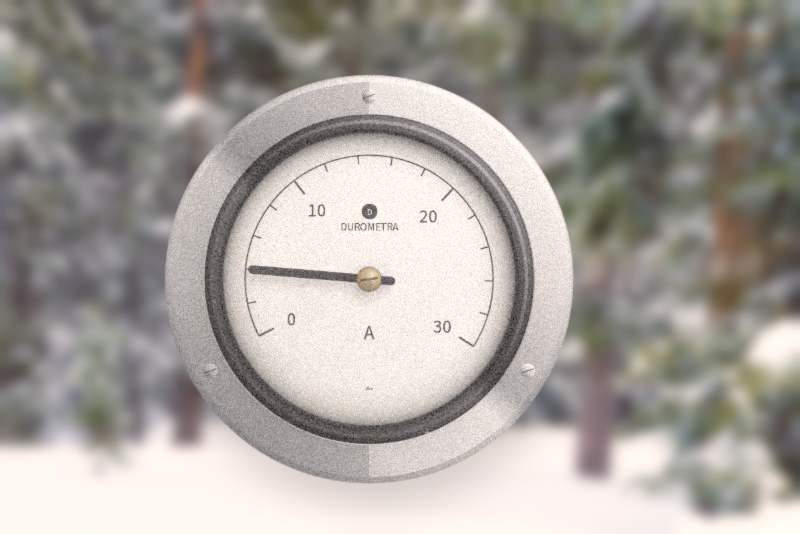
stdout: 4A
